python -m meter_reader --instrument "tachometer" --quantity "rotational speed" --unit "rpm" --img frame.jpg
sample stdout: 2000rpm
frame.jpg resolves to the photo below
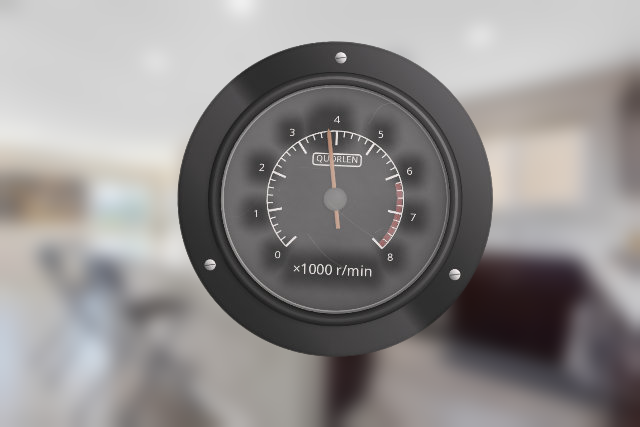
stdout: 3800rpm
